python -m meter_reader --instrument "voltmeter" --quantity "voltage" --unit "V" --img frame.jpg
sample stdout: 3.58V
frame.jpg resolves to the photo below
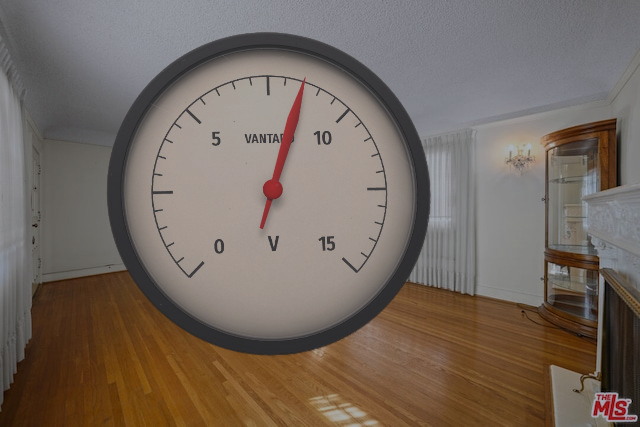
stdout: 8.5V
